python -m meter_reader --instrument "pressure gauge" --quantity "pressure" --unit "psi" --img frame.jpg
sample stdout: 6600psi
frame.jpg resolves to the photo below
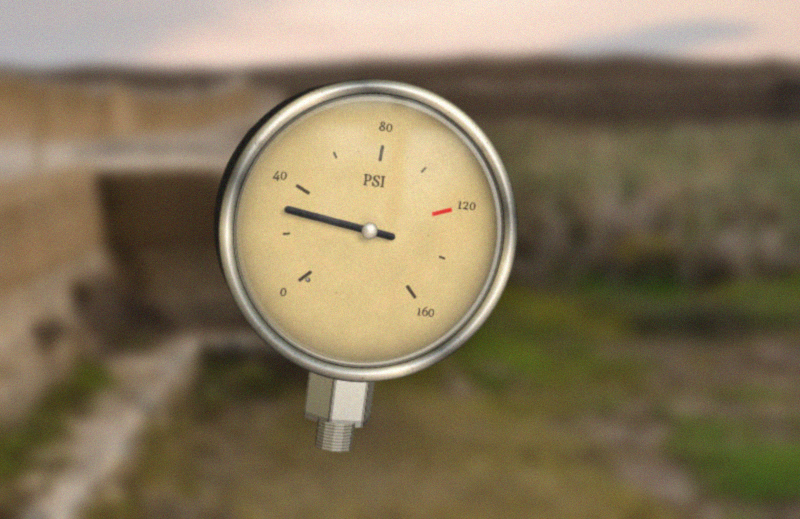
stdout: 30psi
